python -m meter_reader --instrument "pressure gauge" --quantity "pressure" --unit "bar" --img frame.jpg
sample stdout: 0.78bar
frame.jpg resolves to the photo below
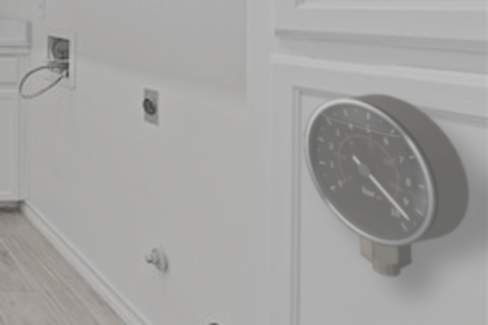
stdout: 9.5bar
